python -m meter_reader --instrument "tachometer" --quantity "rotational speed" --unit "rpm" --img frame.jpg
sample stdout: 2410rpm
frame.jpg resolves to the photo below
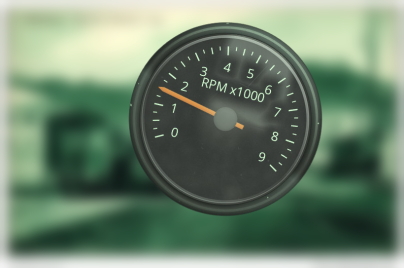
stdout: 1500rpm
